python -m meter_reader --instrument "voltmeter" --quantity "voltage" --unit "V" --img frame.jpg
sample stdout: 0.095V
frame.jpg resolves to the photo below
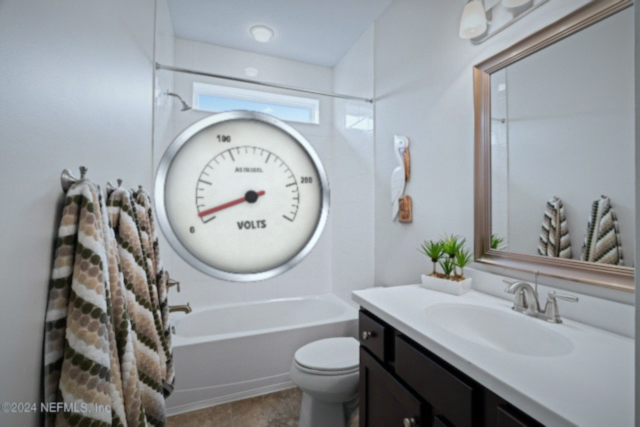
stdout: 10V
